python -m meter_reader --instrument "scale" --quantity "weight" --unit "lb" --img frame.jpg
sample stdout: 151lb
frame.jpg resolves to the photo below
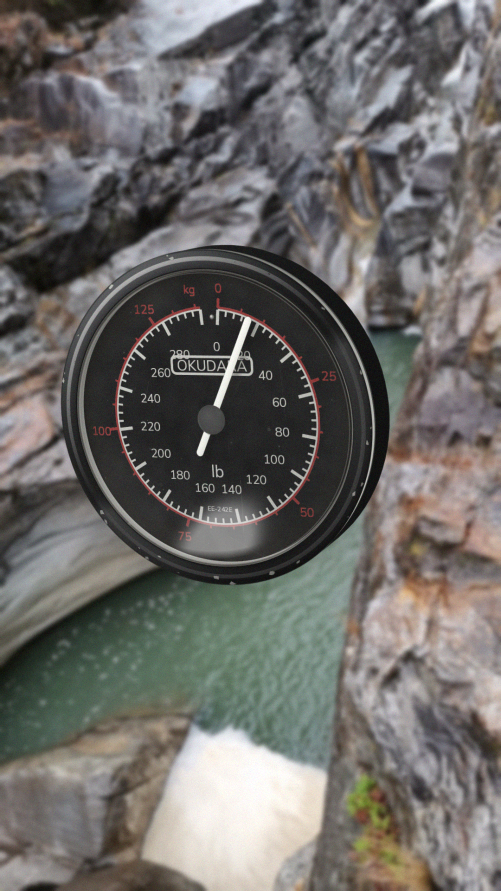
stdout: 16lb
